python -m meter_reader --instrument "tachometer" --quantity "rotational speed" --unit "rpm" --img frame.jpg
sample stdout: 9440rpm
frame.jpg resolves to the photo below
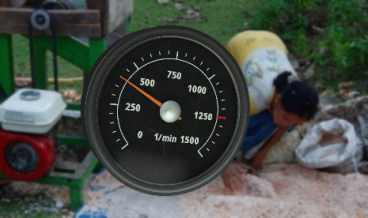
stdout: 400rpm
